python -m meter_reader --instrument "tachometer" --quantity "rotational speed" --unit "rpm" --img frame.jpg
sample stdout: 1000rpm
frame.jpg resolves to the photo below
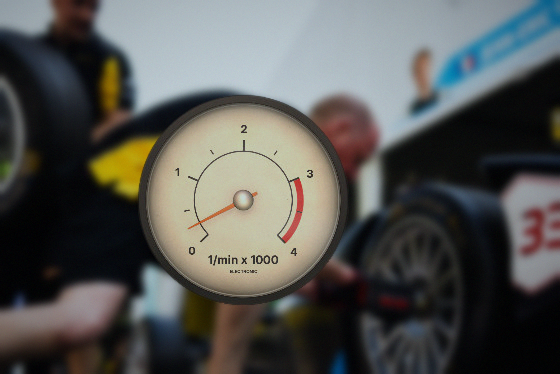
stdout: 250rpm
